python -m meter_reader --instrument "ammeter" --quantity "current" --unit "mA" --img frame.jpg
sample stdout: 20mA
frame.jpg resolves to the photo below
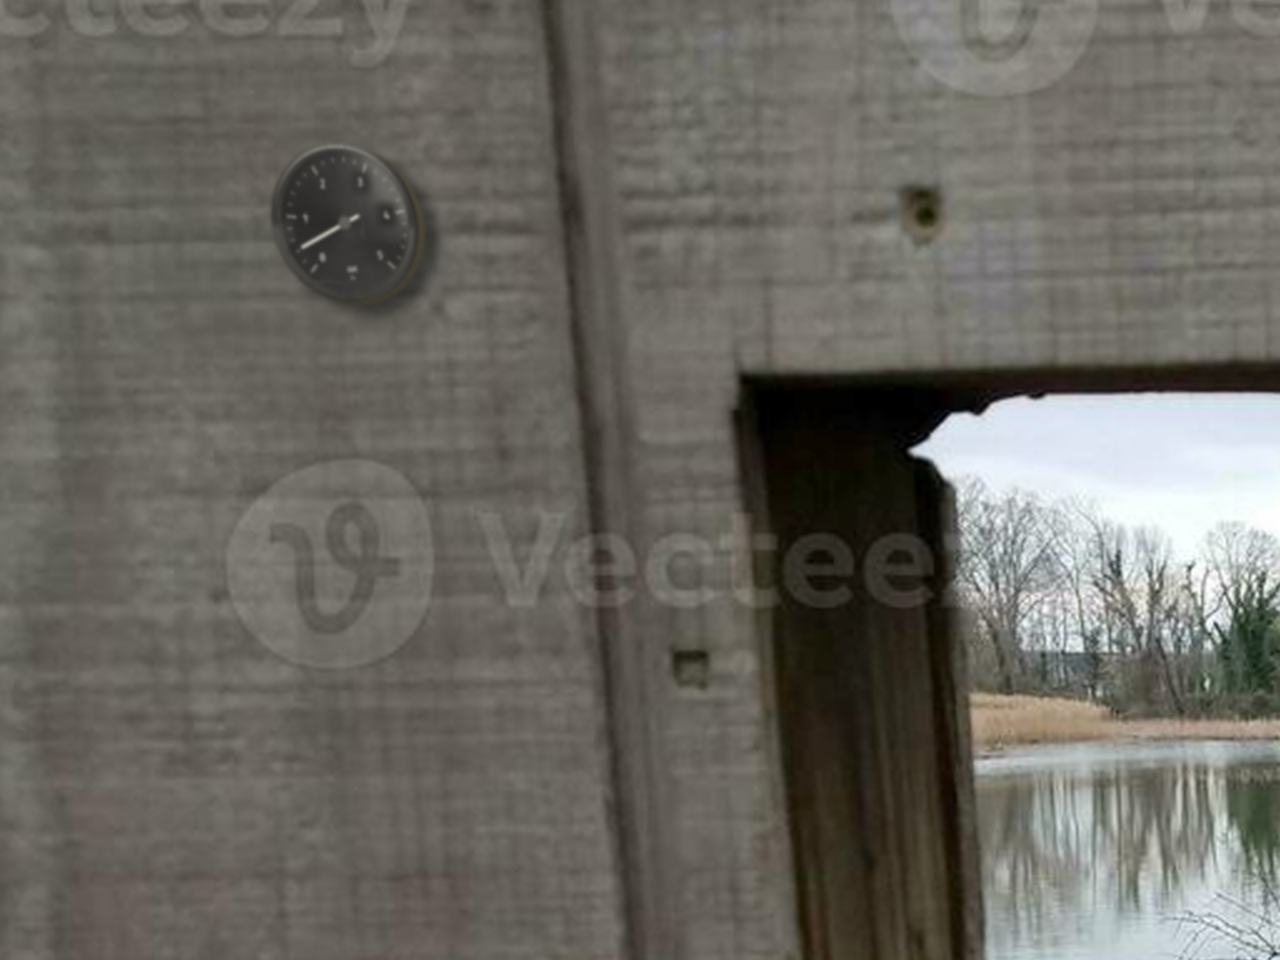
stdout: 0.4mA
